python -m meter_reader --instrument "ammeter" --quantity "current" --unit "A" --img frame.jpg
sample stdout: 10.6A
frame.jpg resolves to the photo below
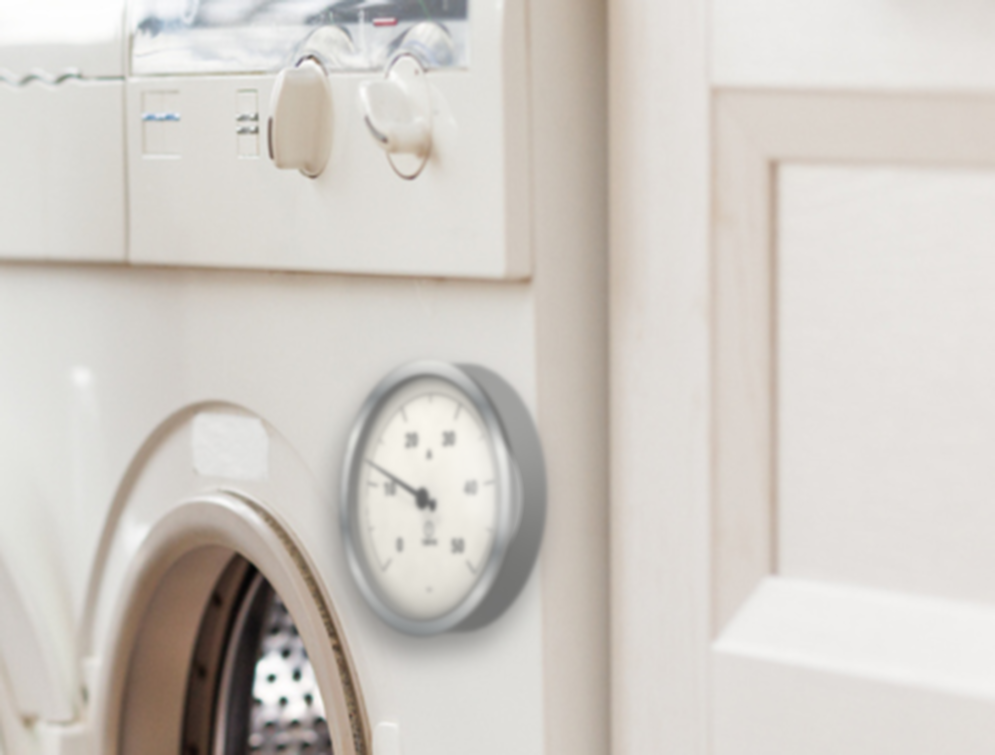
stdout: 12.5A
